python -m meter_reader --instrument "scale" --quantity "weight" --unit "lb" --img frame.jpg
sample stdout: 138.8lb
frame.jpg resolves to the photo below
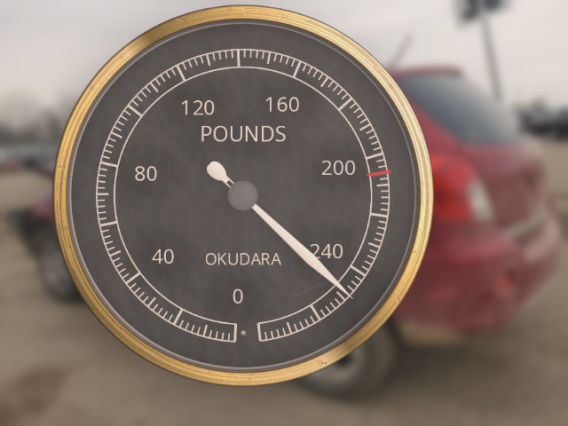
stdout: 248lb
